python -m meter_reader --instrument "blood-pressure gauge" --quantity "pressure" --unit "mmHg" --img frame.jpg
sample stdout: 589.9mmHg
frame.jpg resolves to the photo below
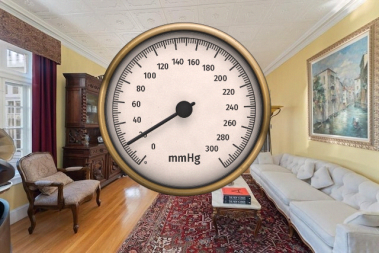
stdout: 20mmHg
